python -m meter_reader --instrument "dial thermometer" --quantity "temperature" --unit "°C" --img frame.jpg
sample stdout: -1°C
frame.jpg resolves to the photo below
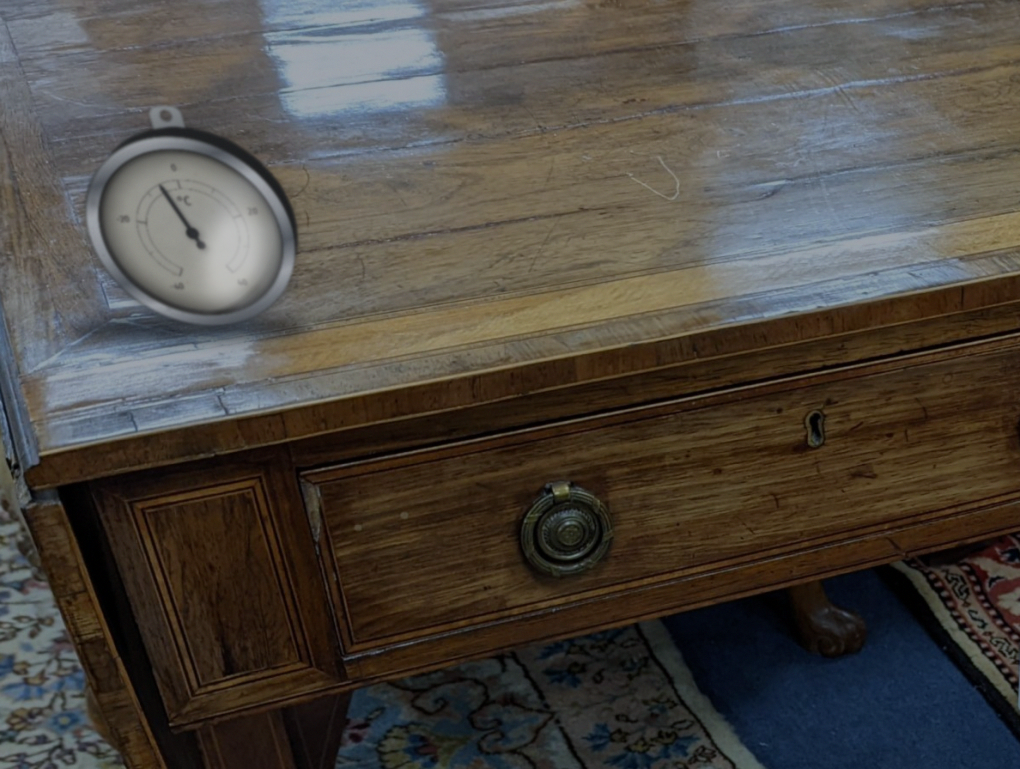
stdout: -5°C
